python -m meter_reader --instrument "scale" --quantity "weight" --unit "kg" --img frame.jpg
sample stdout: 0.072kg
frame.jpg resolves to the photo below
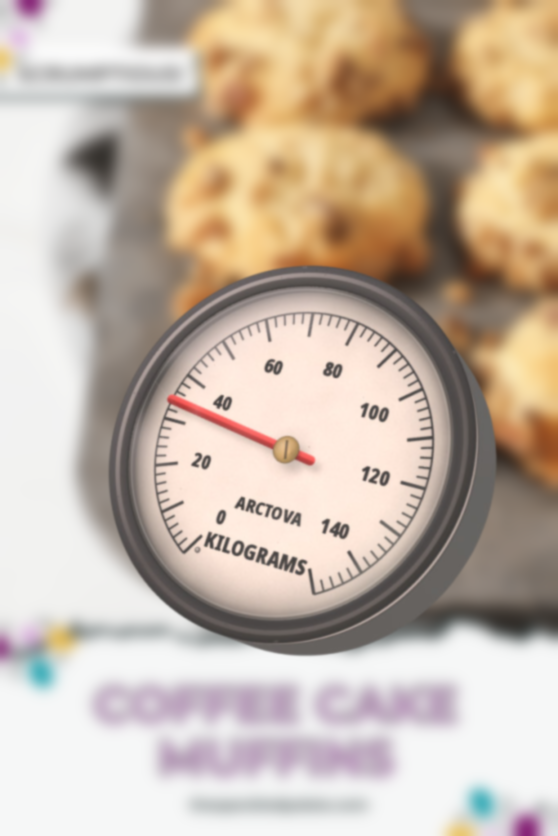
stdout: 34kg
